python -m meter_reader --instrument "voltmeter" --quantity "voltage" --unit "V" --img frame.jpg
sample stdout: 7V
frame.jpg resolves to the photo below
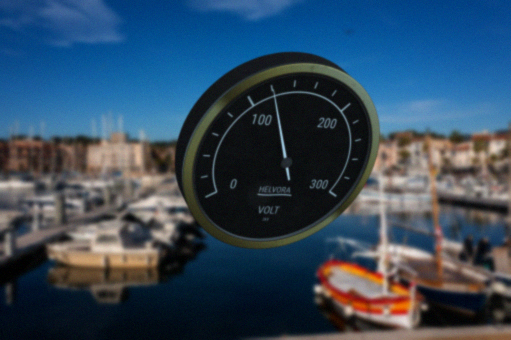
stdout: 120V
